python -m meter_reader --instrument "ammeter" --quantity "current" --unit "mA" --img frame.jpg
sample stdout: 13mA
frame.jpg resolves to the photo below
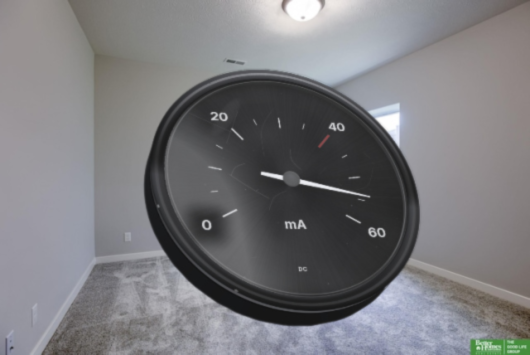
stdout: 55mA
